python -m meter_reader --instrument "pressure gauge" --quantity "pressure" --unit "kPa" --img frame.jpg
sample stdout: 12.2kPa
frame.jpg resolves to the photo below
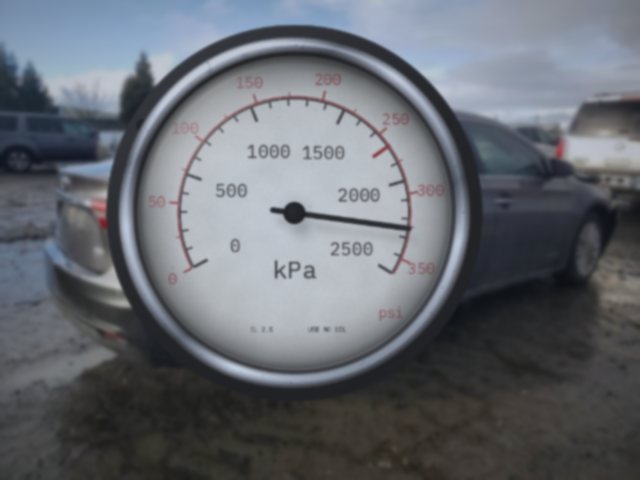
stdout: 2250kPa
